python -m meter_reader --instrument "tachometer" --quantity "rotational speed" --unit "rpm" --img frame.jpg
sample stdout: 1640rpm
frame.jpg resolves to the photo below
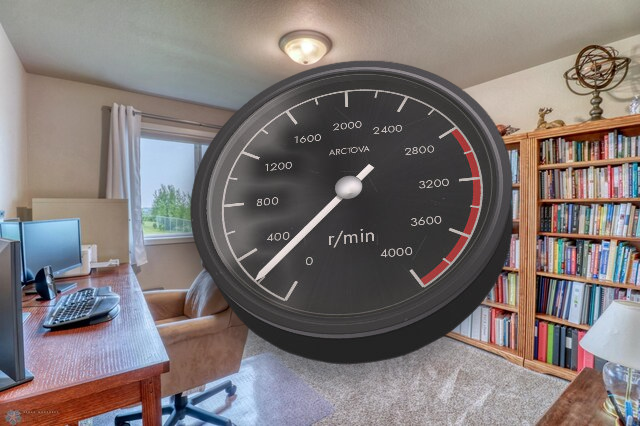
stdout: 200rpm
